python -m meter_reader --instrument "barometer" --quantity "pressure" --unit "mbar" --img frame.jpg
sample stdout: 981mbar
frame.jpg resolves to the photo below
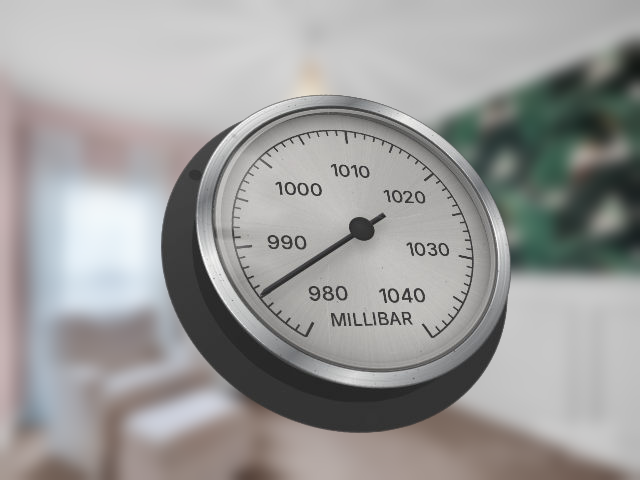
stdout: 985mbar
